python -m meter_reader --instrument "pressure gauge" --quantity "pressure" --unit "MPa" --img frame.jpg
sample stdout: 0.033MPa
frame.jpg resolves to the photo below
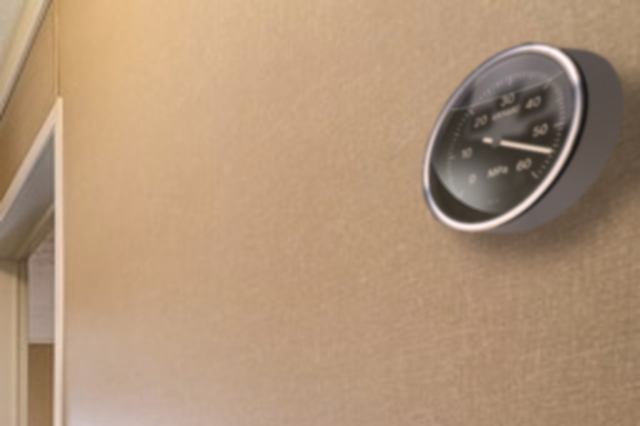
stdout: 55MPa
